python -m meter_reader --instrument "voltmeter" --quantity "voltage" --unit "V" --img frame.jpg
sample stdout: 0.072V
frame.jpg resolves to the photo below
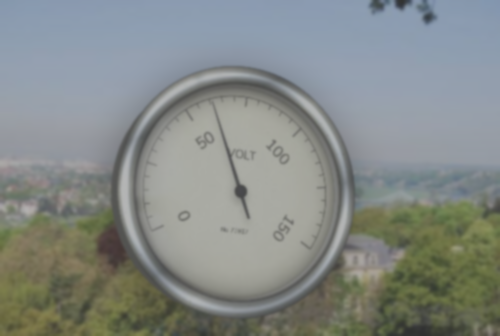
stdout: 60V
